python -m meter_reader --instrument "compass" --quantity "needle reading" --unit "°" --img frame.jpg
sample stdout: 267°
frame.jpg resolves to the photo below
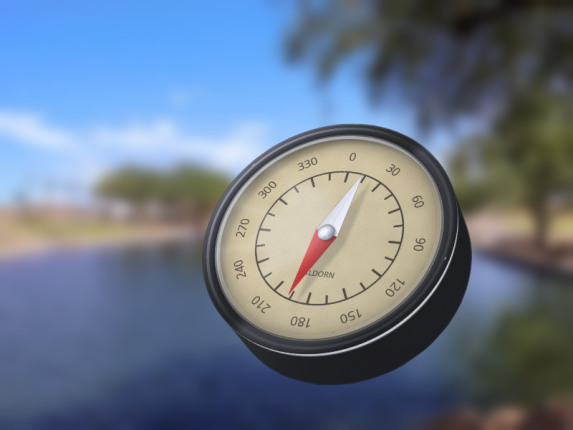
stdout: 195°
